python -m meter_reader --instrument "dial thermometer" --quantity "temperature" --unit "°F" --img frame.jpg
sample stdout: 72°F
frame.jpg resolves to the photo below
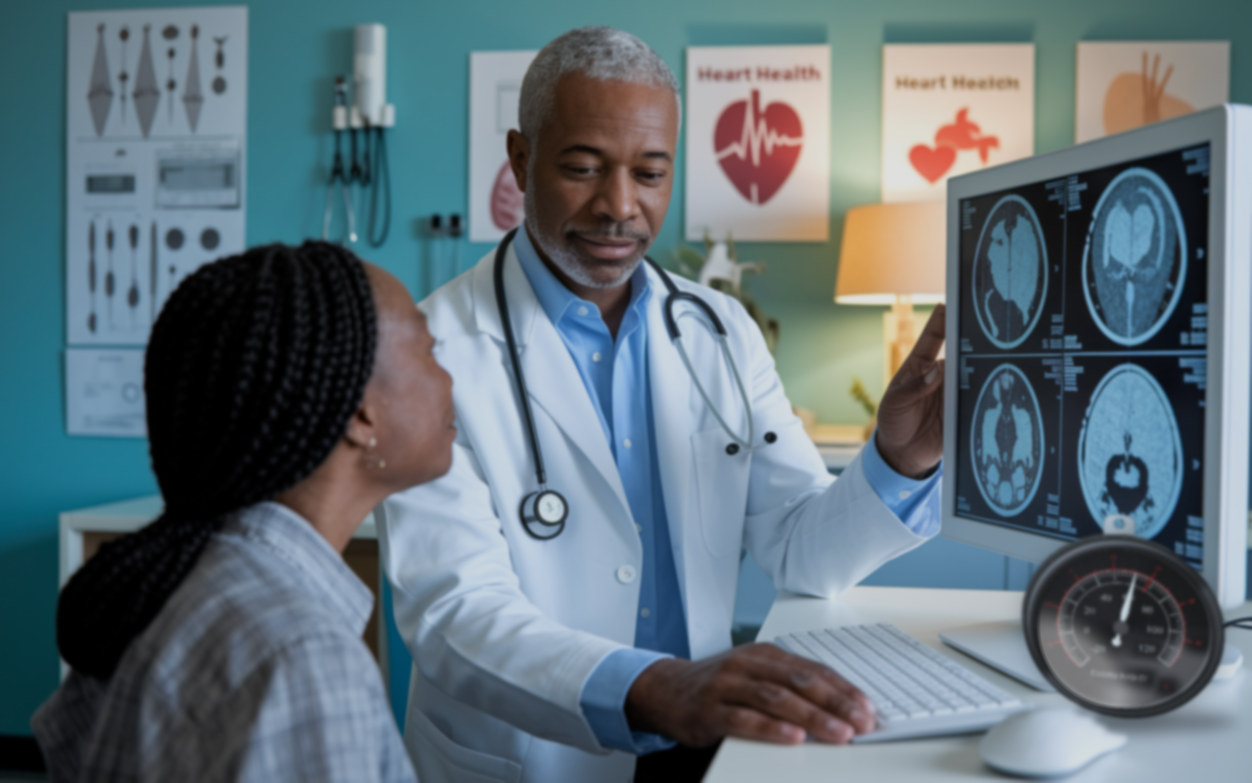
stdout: 60°F
